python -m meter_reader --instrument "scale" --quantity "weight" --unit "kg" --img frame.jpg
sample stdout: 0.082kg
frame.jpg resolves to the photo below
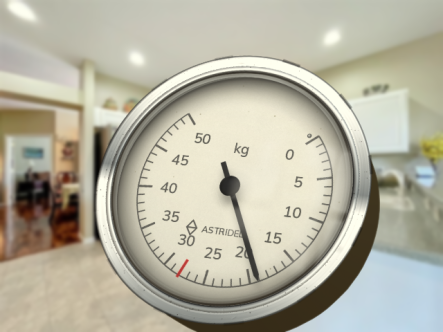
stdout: 19kg
